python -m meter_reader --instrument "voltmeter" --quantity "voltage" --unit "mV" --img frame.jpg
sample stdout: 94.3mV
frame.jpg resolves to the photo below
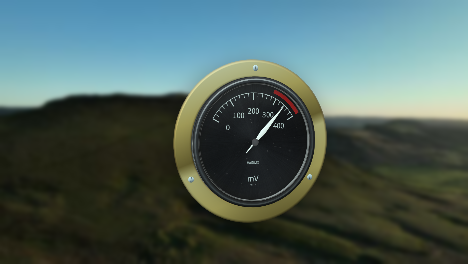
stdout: 340mV
